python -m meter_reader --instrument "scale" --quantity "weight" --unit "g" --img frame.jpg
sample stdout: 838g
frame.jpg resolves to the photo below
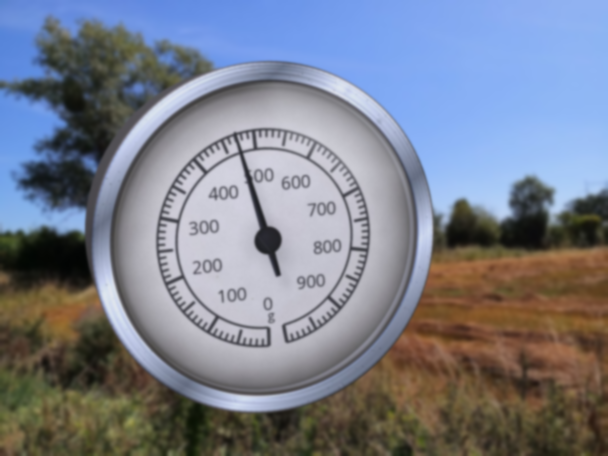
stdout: 470g
